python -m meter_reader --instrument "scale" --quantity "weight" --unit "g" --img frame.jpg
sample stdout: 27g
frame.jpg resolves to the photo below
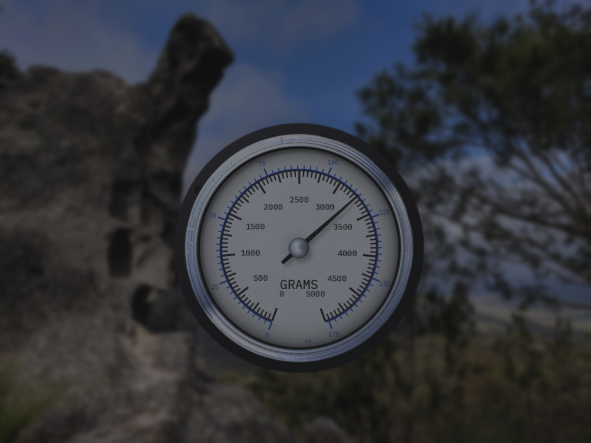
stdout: 3250g
